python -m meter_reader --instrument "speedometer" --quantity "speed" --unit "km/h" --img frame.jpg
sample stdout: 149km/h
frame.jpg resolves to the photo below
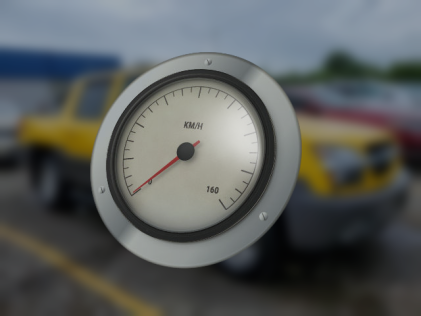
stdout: 0km/h
